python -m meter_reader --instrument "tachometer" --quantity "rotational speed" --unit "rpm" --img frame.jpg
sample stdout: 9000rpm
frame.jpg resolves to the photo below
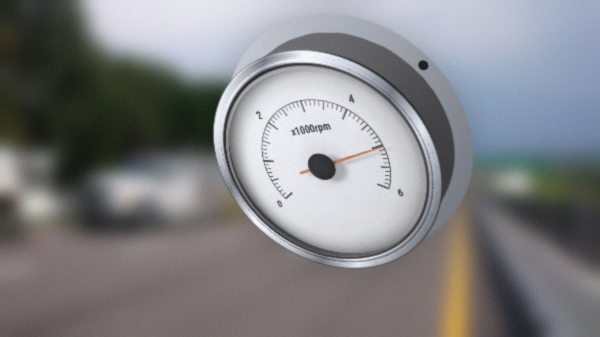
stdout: 5000rpm
